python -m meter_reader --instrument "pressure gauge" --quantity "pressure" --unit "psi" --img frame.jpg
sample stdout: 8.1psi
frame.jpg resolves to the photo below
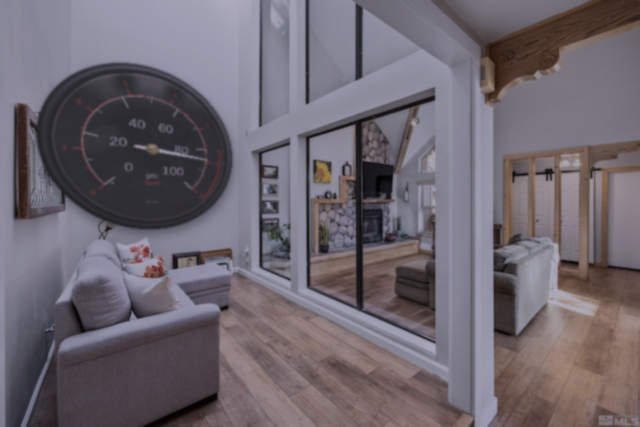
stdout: 85psi
